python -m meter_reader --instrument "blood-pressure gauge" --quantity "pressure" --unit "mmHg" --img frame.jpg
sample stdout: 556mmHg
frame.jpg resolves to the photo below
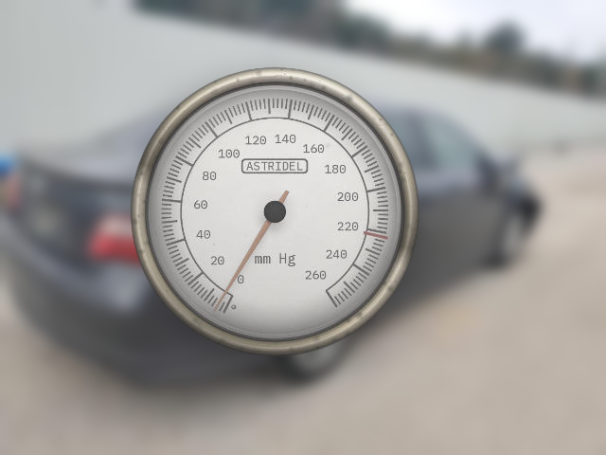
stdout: 4mmHg
